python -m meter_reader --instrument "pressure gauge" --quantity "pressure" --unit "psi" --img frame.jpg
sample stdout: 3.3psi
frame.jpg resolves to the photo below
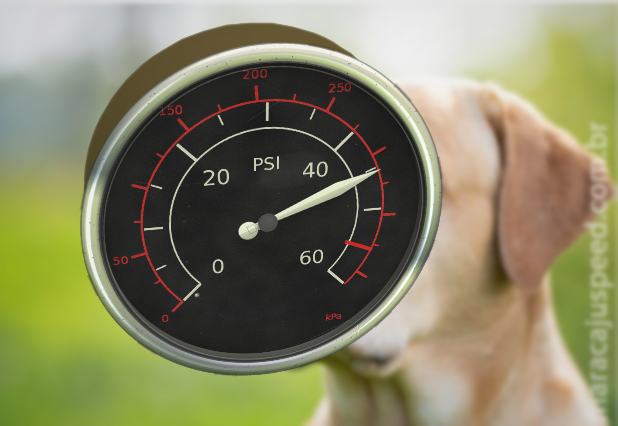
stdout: 45psi
